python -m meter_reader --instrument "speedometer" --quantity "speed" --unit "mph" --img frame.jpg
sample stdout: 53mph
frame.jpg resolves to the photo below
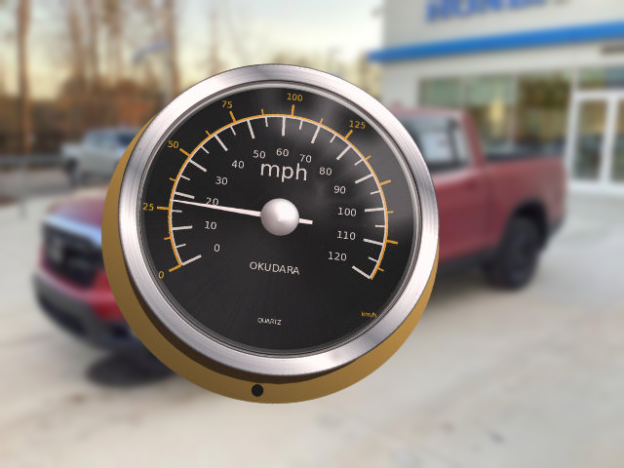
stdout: 17.5mph
